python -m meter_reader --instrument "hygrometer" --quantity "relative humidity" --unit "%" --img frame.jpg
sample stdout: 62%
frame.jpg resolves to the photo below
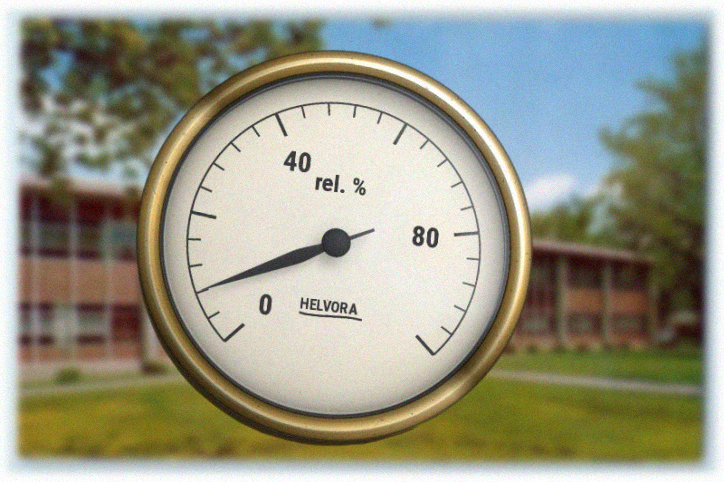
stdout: 8%
